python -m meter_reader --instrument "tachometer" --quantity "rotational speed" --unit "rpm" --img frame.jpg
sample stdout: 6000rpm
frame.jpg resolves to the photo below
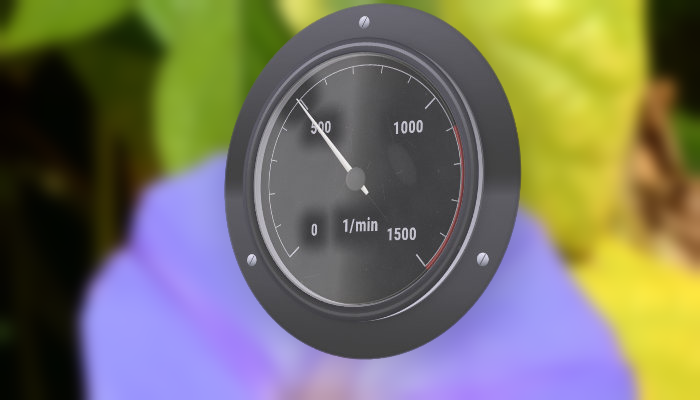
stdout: 500rpm
